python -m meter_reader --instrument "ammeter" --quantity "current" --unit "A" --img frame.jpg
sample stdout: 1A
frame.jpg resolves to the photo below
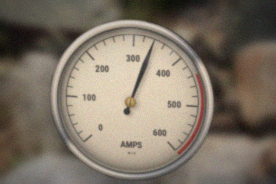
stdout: 340A
